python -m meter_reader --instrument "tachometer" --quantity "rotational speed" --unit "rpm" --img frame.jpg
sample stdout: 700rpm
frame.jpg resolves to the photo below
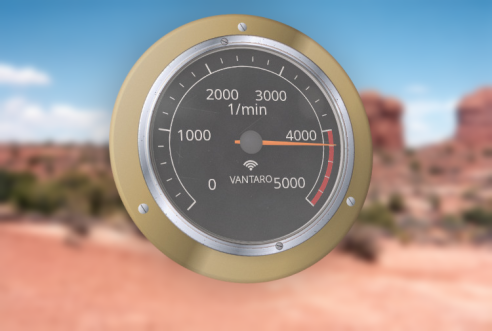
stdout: 4200rpm
